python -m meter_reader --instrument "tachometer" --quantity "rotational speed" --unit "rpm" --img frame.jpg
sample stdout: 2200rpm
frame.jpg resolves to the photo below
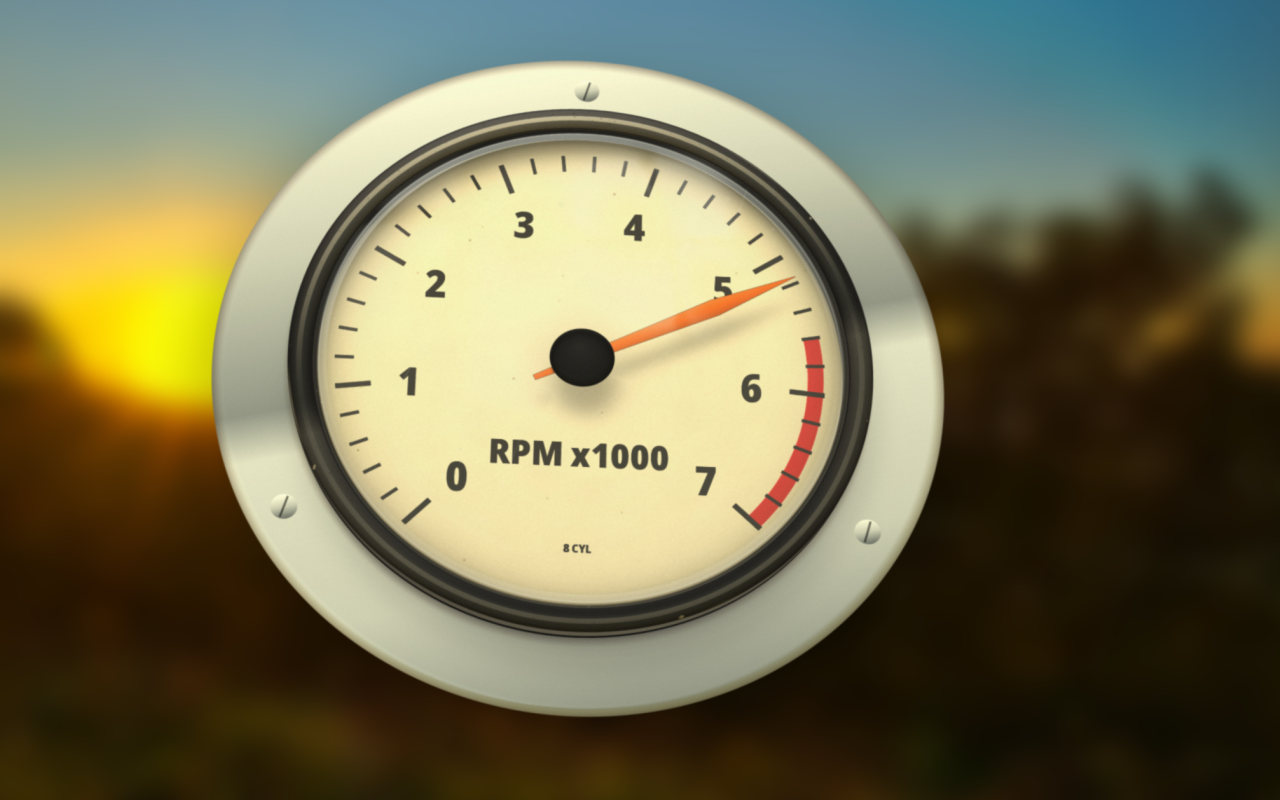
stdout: 5200rpm
